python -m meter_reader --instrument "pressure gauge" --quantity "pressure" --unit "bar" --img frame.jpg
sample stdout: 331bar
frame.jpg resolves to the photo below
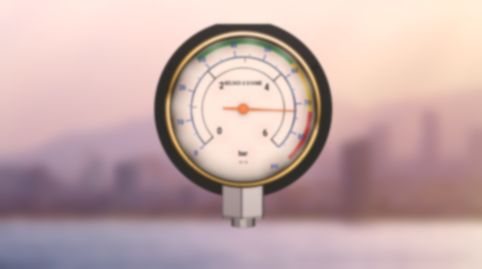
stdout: 5bar
